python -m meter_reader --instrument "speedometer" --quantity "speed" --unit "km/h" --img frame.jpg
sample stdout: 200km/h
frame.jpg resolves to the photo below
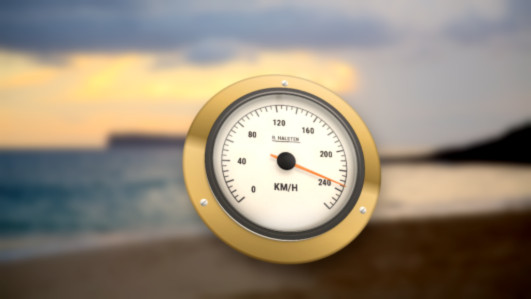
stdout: 235km/h
